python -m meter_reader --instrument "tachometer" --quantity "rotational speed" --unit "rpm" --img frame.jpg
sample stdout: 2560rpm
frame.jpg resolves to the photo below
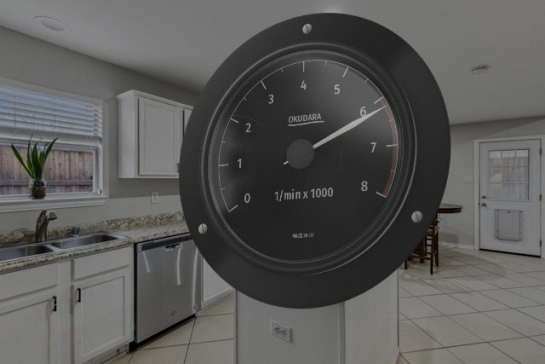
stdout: 6250rpm
